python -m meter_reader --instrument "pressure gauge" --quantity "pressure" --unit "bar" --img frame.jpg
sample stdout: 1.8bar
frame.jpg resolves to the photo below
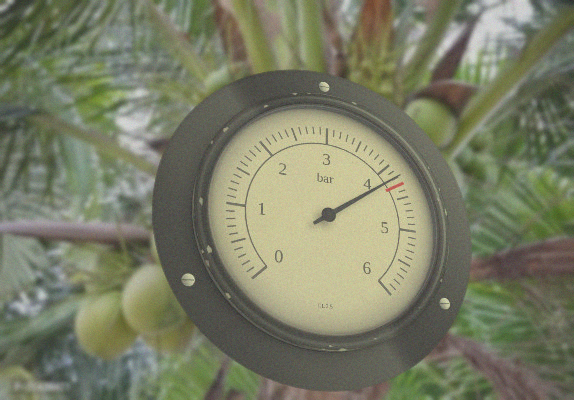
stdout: 4.2bar
